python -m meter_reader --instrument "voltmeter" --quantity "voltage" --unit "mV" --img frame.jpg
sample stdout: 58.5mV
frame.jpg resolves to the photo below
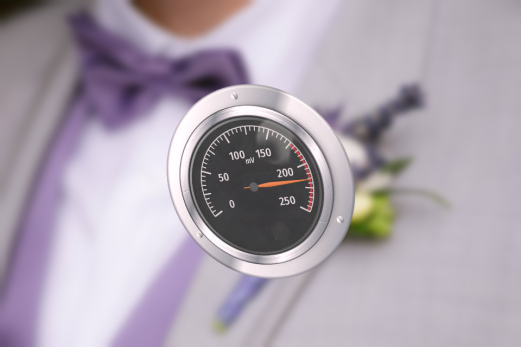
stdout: 215mV
